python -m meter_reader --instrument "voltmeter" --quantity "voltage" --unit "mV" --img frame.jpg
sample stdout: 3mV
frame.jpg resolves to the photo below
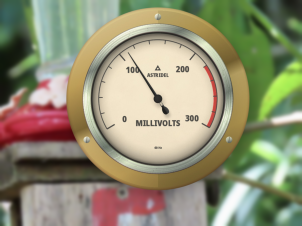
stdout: 110mV
